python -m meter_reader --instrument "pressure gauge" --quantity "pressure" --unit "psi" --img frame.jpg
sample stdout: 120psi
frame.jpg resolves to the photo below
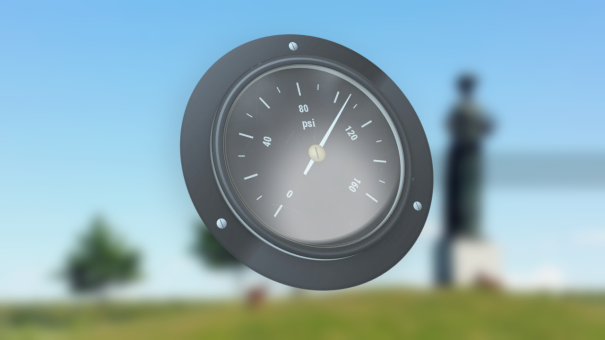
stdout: 105psi
